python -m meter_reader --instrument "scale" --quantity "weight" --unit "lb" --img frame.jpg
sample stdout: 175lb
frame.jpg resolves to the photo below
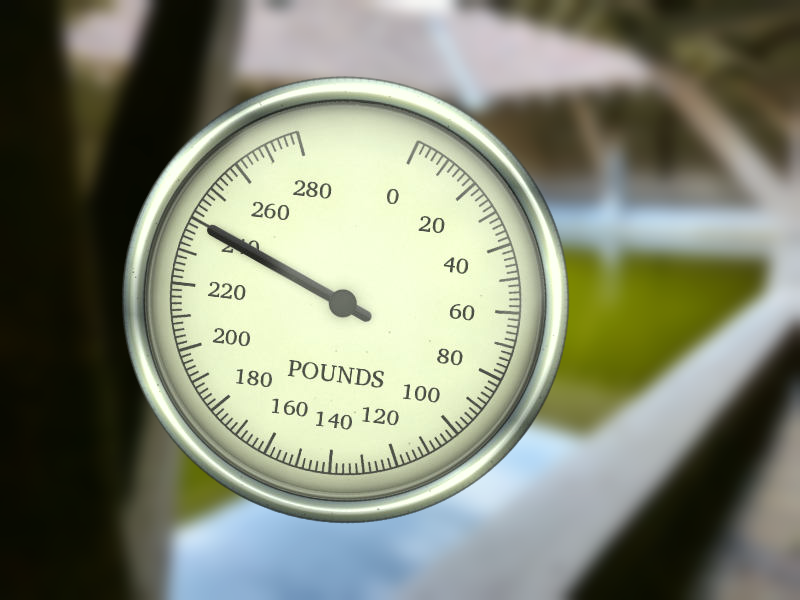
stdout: 240lb
